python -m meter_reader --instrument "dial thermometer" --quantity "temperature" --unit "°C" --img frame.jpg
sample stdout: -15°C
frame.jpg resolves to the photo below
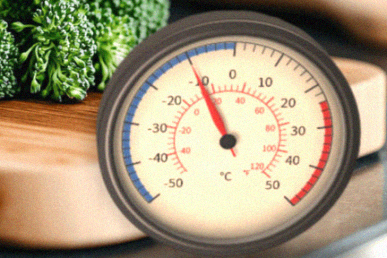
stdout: -10°C
